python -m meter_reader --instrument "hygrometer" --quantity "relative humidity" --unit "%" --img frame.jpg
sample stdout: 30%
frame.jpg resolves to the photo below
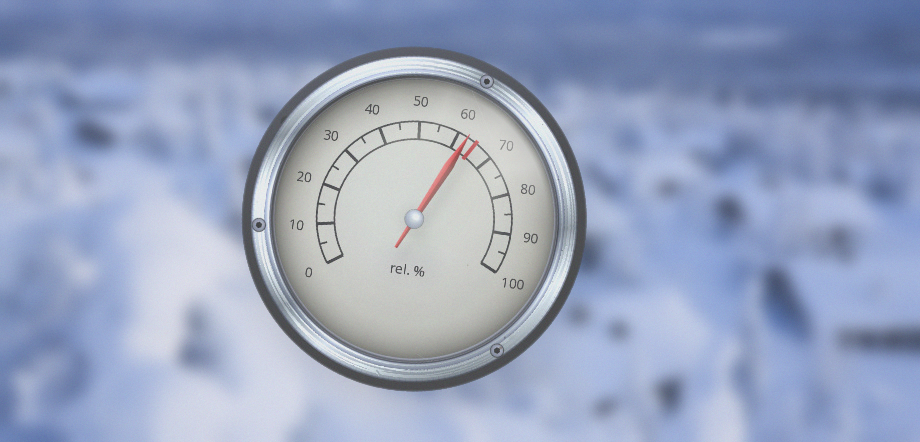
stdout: 62.5%
